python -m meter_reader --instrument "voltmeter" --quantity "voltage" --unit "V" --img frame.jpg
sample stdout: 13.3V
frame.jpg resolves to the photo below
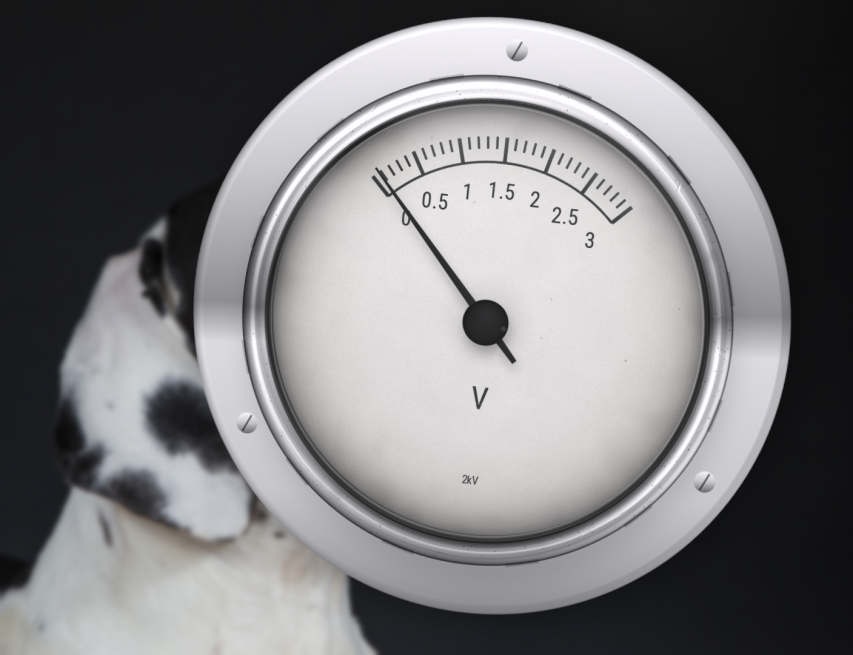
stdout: 0.1V
